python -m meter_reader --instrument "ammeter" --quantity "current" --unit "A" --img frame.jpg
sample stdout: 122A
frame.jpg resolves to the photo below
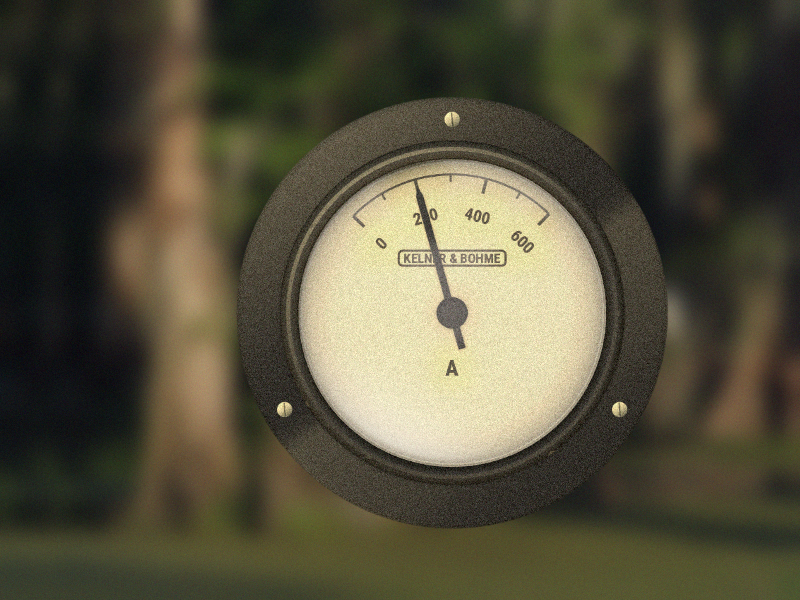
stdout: 200A
